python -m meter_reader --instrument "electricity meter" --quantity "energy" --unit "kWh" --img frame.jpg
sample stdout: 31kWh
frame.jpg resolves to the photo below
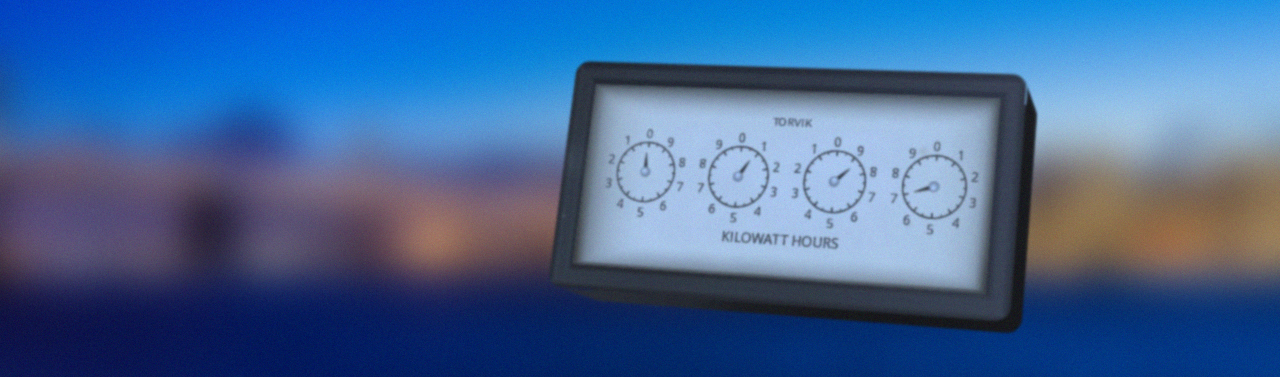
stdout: 87kWh
